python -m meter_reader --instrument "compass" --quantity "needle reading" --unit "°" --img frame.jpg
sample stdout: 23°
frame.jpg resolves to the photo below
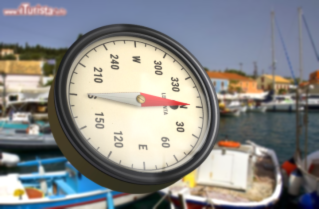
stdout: 0°
